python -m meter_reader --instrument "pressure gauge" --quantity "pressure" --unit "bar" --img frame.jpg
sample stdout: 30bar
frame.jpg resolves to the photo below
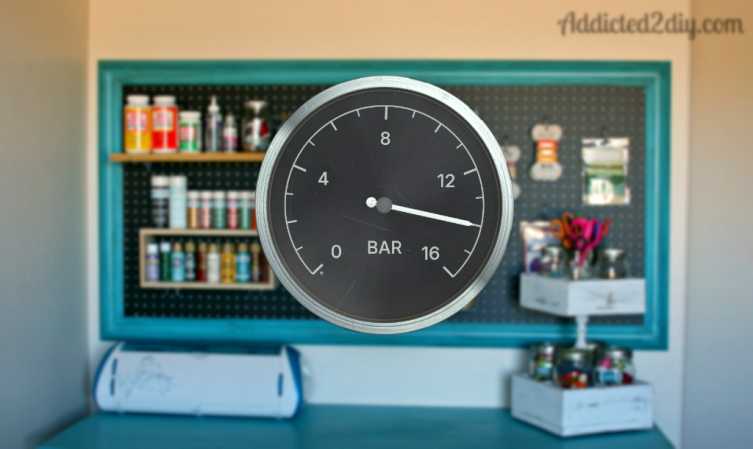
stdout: 14bar
